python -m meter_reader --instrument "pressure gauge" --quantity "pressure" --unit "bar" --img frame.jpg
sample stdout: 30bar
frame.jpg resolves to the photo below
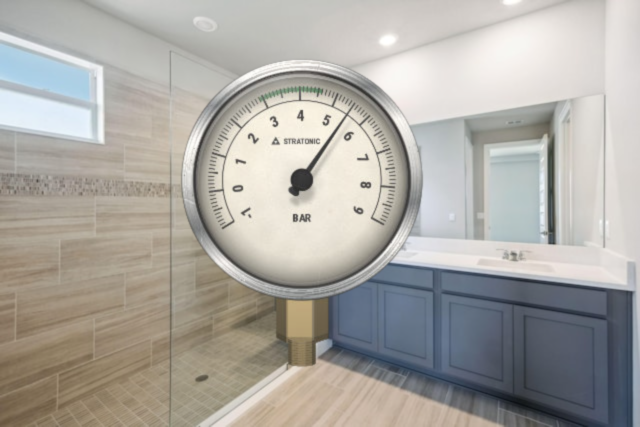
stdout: 5.5bar
